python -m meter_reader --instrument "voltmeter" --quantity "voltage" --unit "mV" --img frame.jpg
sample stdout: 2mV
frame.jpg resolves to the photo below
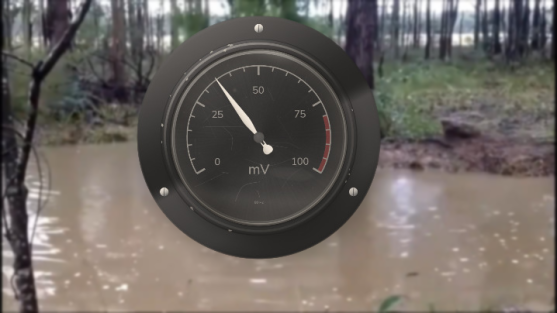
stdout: 35mV
